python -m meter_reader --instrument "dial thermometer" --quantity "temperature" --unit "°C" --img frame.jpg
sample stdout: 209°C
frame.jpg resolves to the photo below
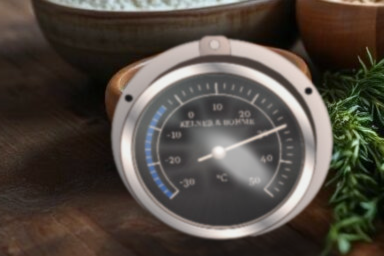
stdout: 30°C
